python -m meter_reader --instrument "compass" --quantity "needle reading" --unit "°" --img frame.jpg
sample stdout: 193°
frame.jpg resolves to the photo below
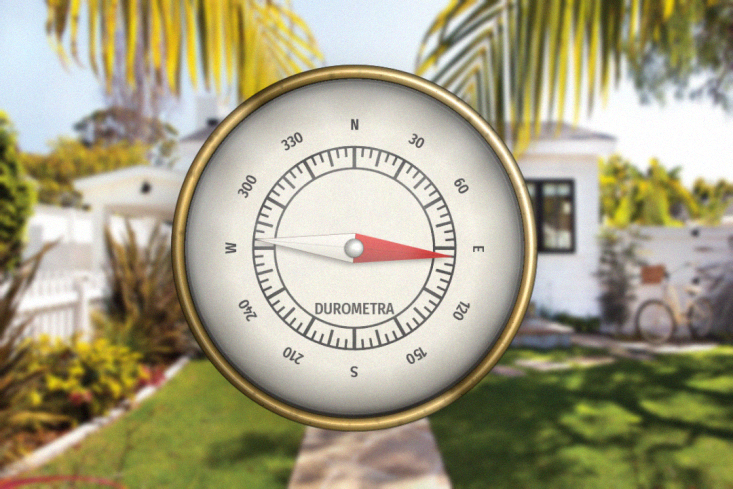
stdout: 95°
